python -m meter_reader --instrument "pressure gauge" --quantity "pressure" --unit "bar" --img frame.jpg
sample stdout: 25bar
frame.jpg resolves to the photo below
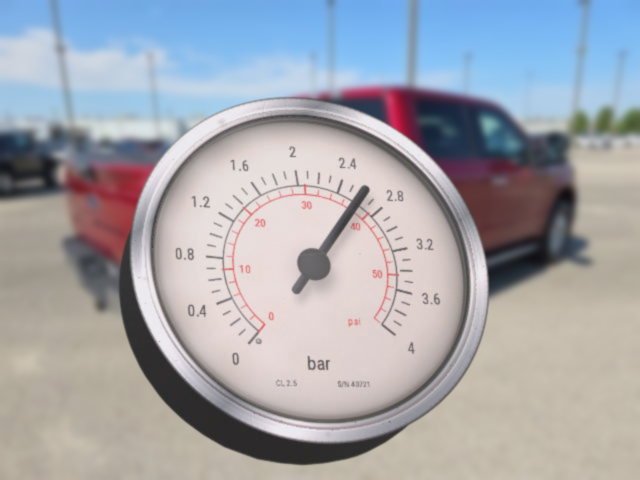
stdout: 2.6bar
